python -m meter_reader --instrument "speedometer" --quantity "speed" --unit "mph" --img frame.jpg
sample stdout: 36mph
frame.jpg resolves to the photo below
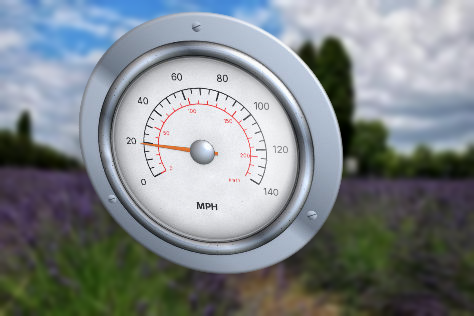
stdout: 20mph
